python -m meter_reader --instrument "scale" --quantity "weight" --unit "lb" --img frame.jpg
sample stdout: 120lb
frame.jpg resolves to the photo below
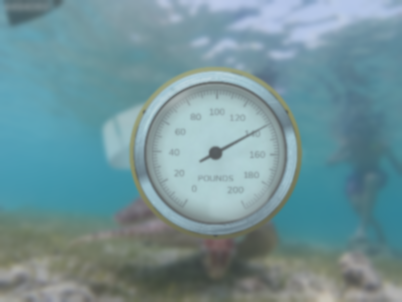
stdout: 140lb
